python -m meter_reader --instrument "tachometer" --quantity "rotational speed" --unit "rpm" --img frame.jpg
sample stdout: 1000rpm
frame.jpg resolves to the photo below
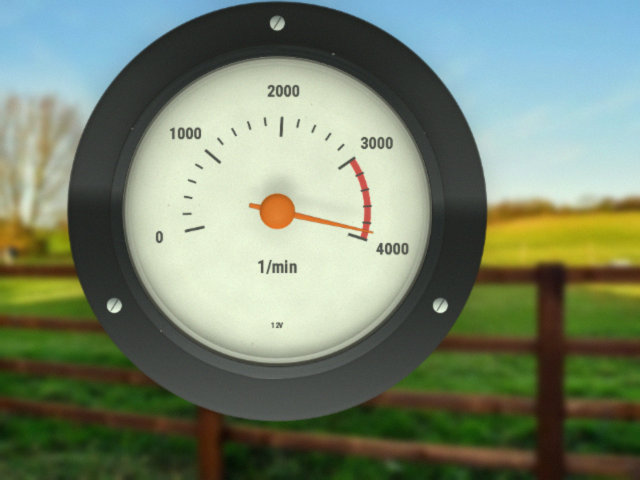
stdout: 3900rpm
